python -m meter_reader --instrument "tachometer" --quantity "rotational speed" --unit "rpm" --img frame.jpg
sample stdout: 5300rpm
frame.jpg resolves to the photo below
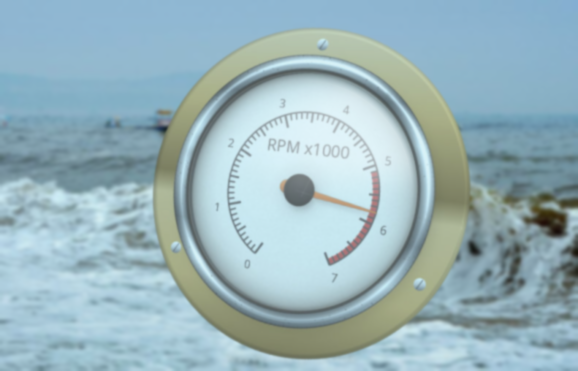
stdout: 5800rpm
